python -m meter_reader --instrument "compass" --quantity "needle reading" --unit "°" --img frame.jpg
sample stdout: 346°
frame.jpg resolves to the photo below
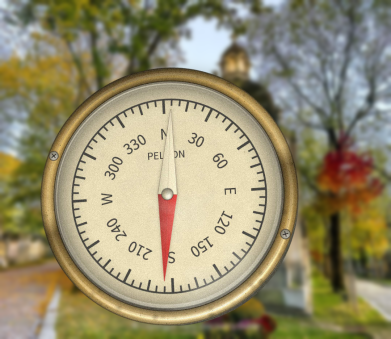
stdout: 185°
